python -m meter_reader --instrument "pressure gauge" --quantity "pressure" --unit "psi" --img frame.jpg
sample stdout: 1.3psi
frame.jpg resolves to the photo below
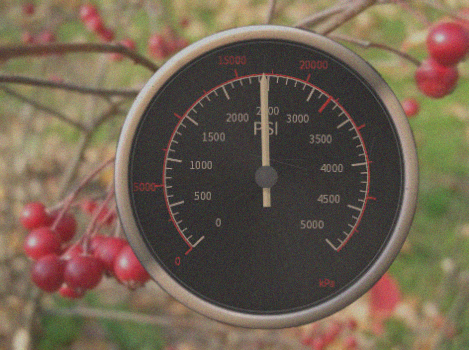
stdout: 2450psi
